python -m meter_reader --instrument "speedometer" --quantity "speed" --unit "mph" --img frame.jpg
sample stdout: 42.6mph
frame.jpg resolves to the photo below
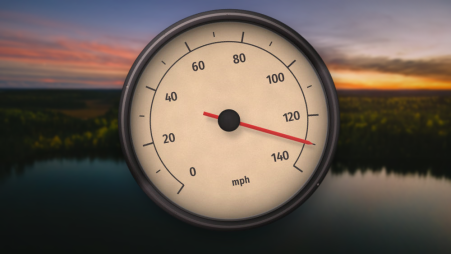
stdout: 130mph
